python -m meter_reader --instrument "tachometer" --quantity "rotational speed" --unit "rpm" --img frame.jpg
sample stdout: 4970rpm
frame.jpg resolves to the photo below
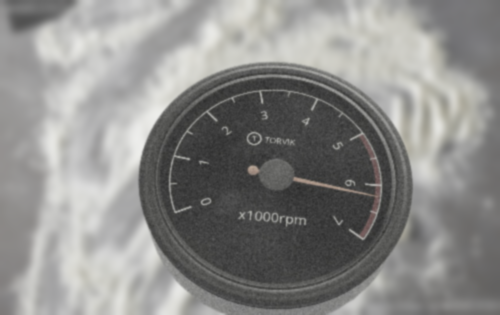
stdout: 6250rpm
